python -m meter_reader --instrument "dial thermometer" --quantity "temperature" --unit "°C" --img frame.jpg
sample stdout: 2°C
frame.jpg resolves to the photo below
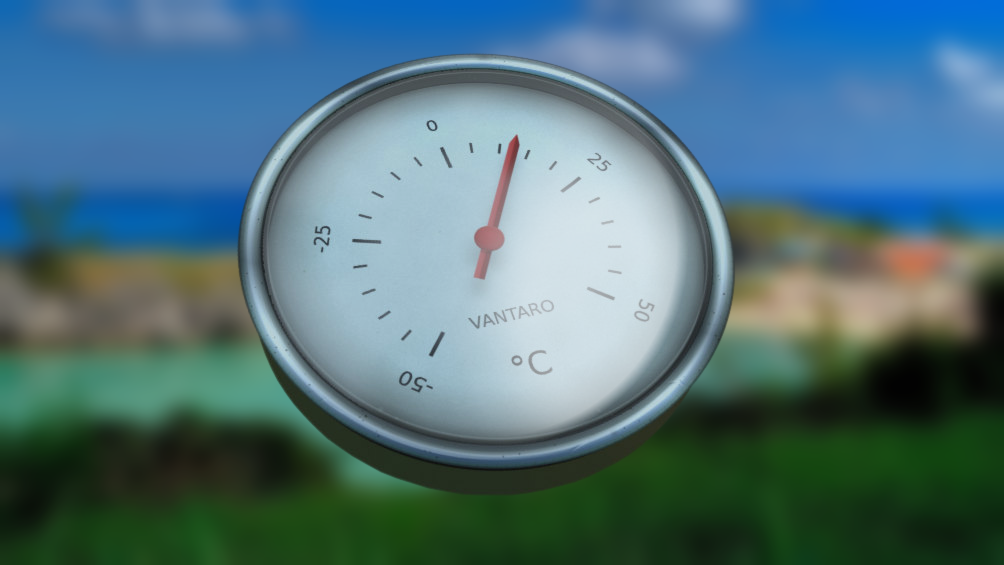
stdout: 12.5°C
